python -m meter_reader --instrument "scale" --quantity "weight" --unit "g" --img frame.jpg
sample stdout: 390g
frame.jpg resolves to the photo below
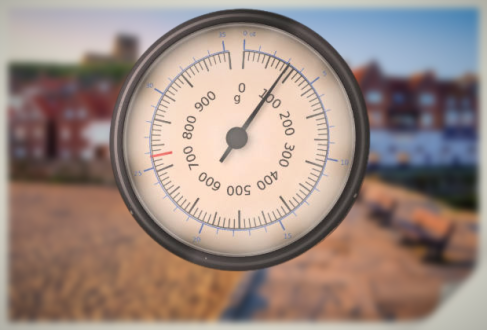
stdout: 90g
